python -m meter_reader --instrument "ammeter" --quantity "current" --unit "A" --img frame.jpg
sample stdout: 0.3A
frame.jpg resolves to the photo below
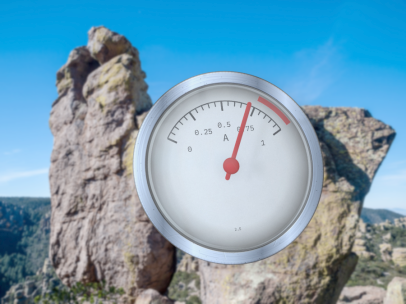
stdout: 0.7A
